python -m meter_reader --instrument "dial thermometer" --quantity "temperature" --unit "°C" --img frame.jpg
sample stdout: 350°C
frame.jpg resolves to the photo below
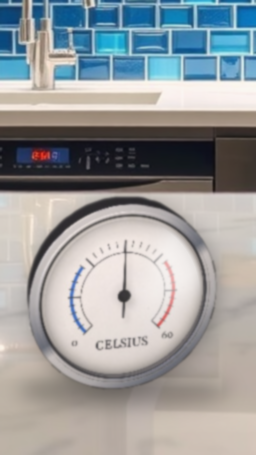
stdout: 30°C
